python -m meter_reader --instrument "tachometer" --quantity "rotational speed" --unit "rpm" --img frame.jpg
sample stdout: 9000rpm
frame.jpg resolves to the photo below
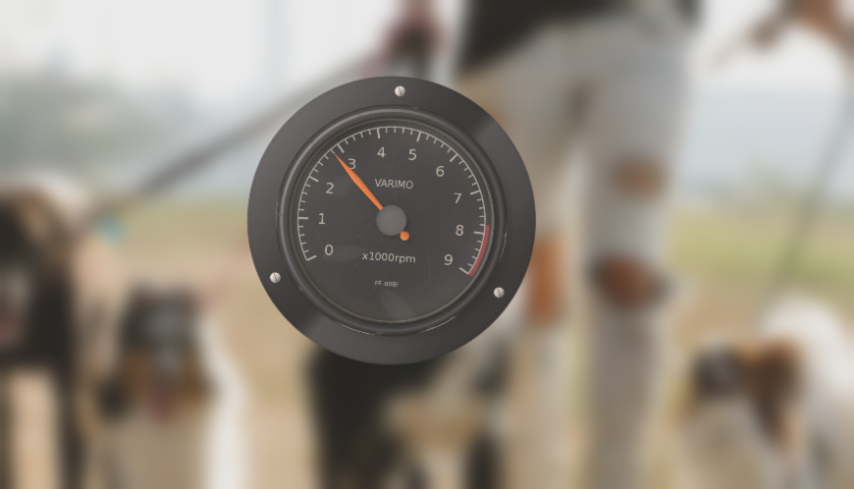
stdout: 2800rpm
